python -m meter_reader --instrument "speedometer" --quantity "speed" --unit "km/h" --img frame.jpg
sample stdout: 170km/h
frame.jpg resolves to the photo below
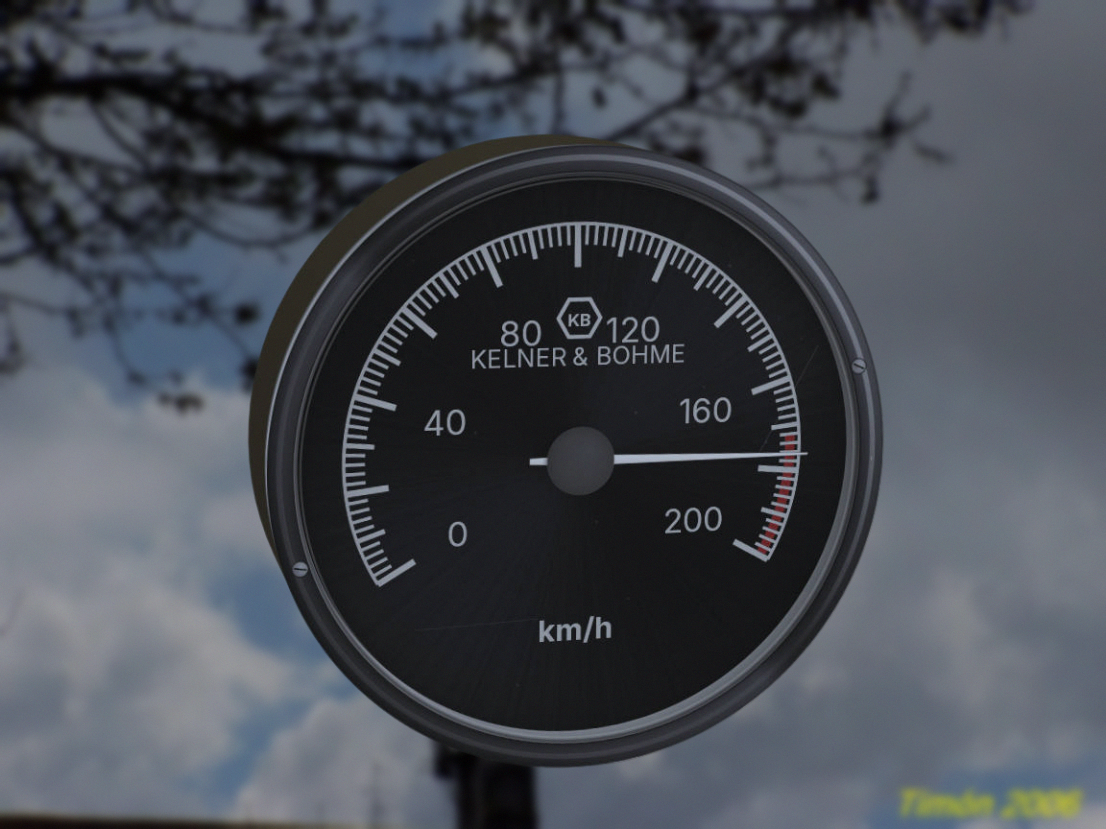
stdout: 176km/h
